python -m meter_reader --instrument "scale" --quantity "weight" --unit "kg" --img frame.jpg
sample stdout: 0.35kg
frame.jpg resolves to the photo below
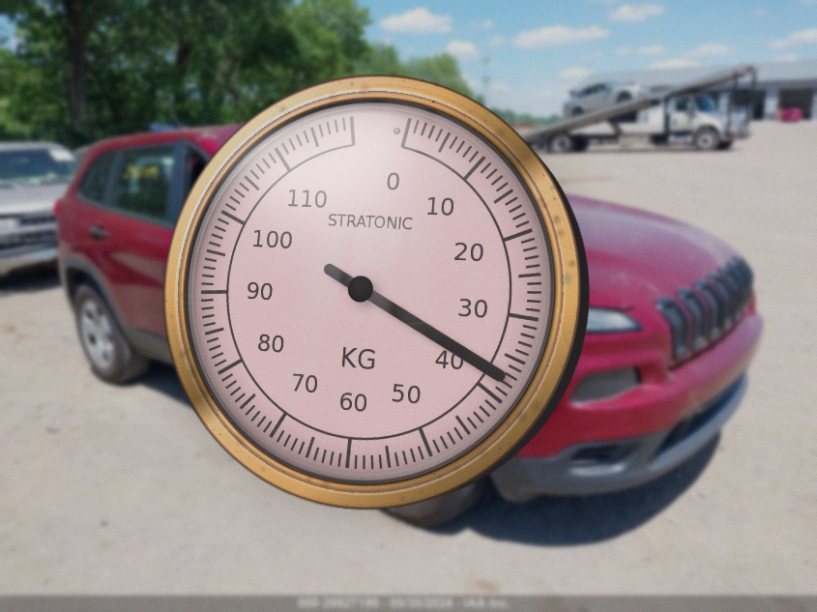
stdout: 37.5kg
